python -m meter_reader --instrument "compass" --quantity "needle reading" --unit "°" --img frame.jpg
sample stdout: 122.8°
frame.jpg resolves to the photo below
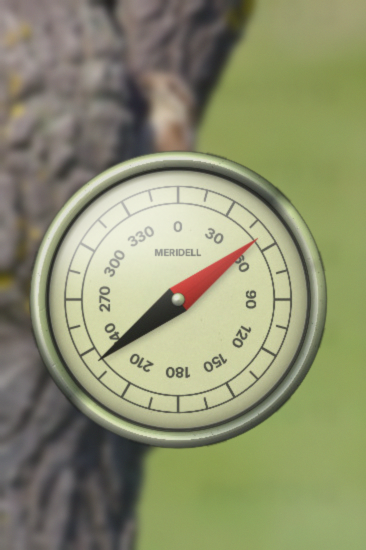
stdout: 52.5°
